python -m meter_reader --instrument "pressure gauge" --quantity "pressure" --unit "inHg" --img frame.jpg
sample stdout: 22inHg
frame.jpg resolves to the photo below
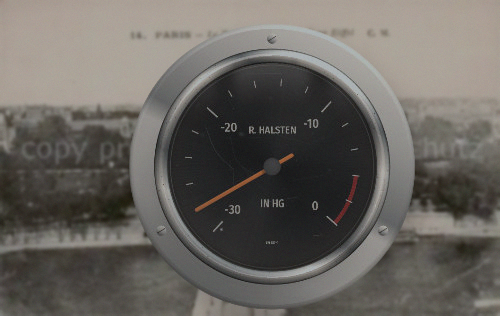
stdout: -28inHg
